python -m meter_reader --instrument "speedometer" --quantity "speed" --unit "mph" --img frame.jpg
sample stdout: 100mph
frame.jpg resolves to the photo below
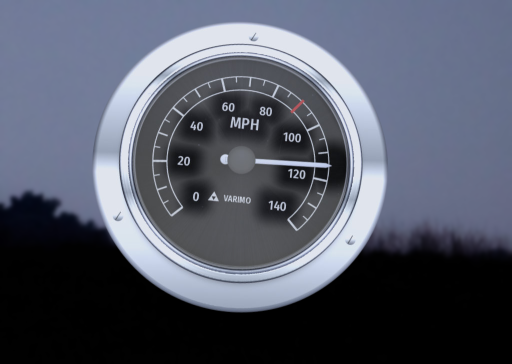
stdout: 115mph
